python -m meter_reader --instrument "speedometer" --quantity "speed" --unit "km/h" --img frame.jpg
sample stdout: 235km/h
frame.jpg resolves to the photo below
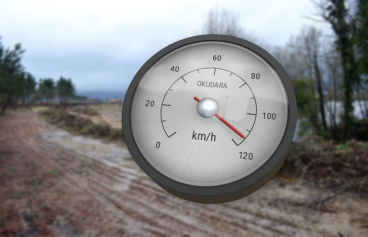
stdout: 115km/h
